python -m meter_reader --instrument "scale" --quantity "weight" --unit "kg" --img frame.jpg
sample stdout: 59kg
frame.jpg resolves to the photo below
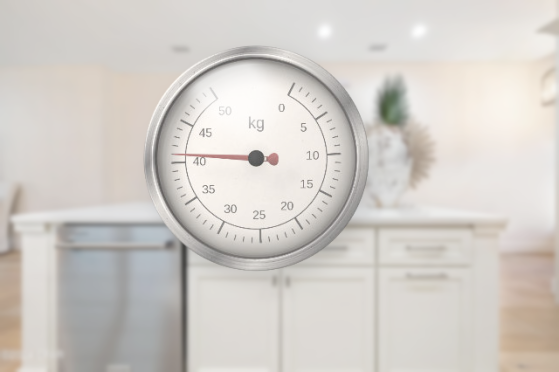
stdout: 41kg
